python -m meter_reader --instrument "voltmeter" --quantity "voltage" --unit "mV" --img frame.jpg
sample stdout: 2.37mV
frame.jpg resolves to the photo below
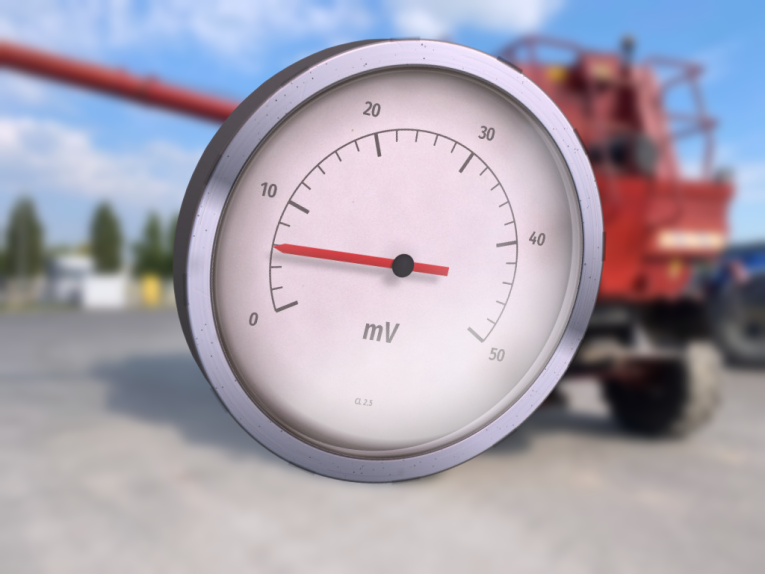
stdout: 6mV
